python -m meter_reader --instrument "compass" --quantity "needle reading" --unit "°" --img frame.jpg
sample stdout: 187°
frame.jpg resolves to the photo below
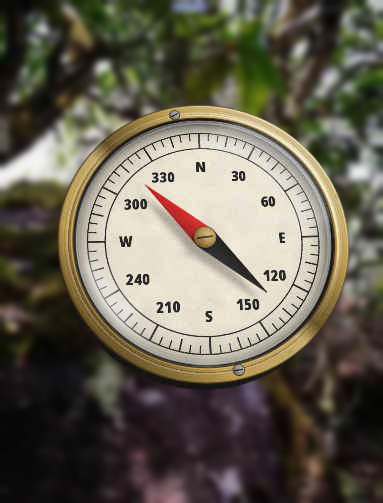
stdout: 315°
